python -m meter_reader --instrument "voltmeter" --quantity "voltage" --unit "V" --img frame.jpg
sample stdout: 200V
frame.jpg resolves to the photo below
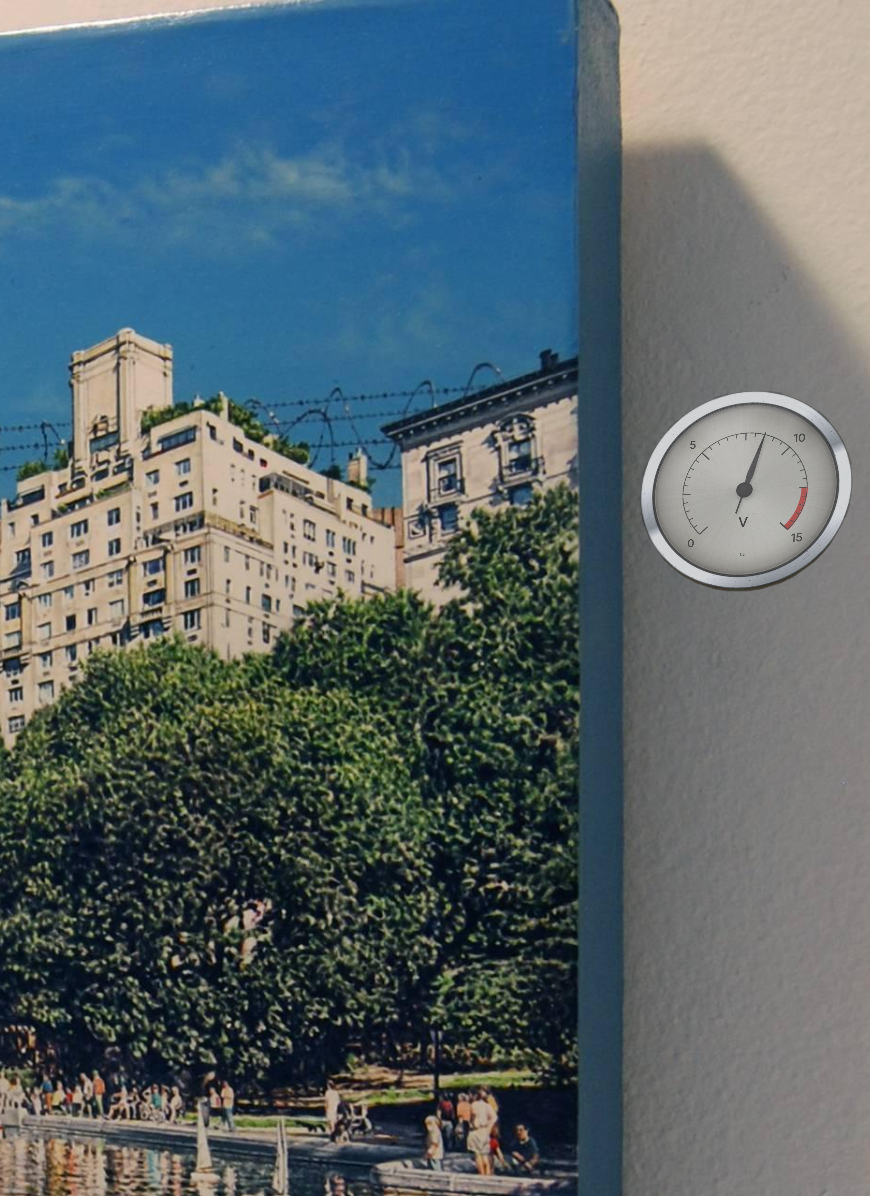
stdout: 8.5V
